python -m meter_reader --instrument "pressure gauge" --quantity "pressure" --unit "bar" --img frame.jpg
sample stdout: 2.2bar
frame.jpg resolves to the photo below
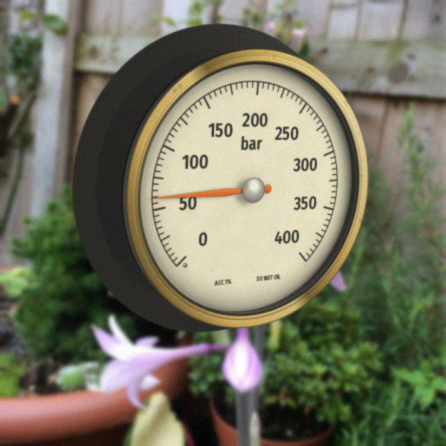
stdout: 60bar
